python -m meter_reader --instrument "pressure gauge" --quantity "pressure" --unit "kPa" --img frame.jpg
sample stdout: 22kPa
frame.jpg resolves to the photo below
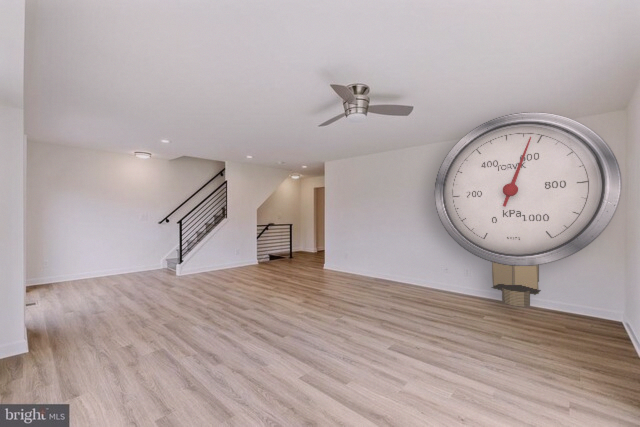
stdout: 575kPa
